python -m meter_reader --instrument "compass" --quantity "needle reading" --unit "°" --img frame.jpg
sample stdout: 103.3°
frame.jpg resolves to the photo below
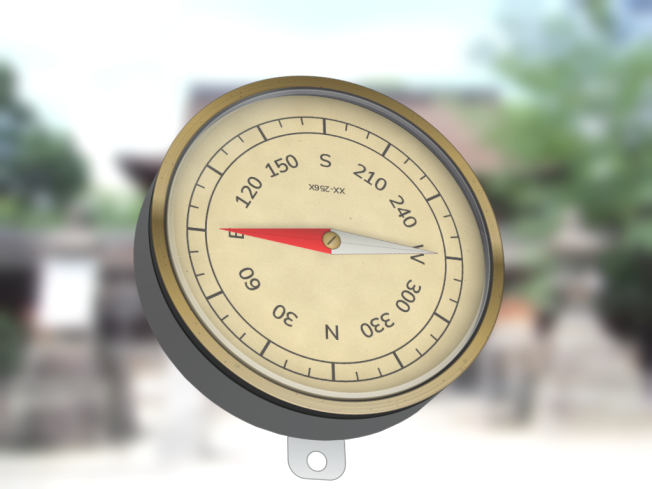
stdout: 90°
